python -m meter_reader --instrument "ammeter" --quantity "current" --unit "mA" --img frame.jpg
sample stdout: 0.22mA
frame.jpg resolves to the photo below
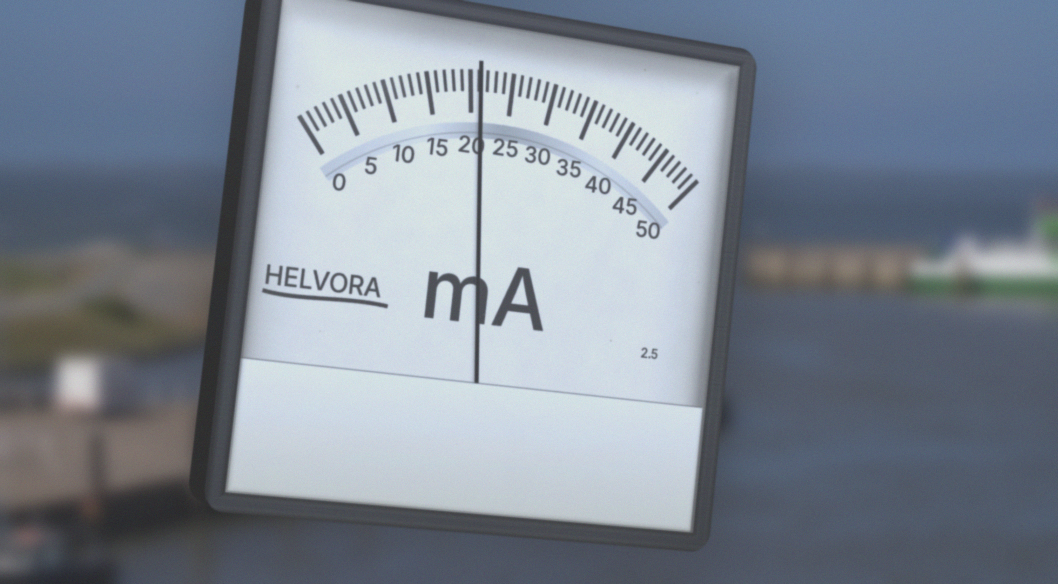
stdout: 21mA
